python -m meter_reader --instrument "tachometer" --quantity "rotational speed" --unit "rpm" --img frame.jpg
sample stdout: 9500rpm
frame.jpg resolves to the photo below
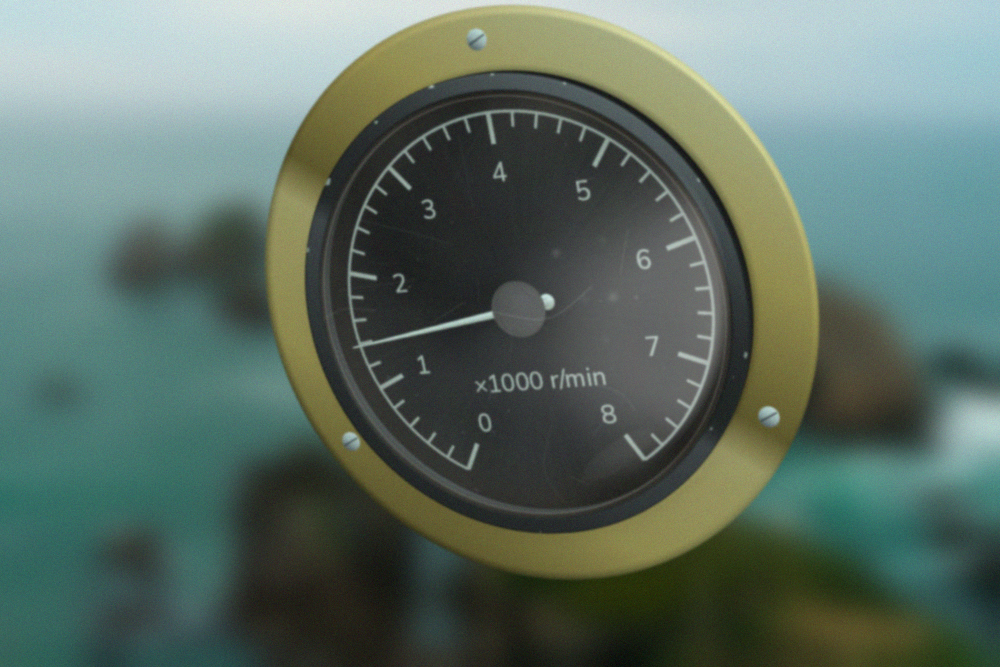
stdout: 1400rpm
